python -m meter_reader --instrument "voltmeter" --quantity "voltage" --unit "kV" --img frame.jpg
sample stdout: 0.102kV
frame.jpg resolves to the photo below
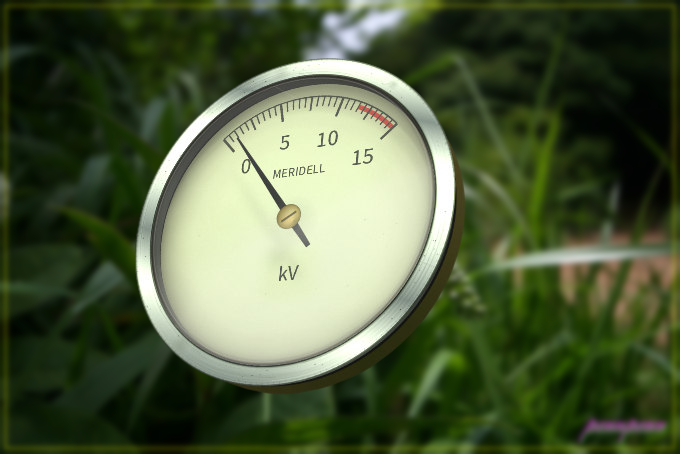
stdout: 1kV
